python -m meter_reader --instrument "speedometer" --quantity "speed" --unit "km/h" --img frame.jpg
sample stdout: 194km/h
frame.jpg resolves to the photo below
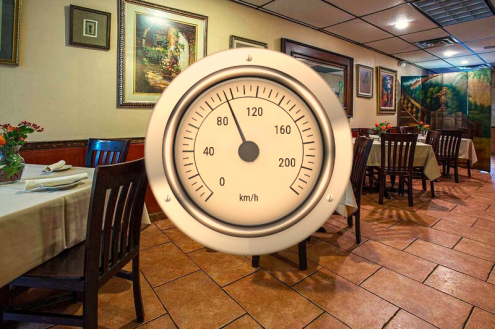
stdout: 95km/h
